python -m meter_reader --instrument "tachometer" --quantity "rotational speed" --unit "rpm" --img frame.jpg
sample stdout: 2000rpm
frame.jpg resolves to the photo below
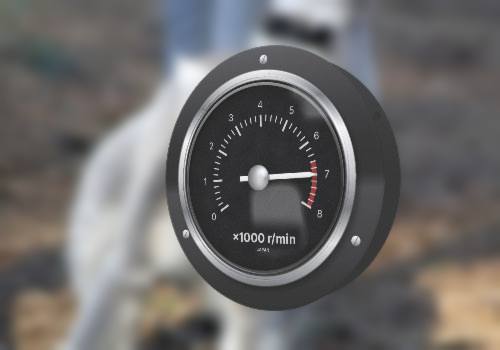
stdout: 7000rpm
